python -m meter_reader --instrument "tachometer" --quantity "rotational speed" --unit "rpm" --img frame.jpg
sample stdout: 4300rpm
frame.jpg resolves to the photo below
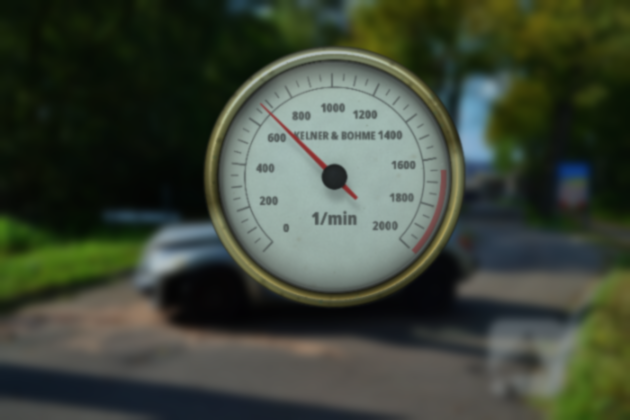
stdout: 675rpm
